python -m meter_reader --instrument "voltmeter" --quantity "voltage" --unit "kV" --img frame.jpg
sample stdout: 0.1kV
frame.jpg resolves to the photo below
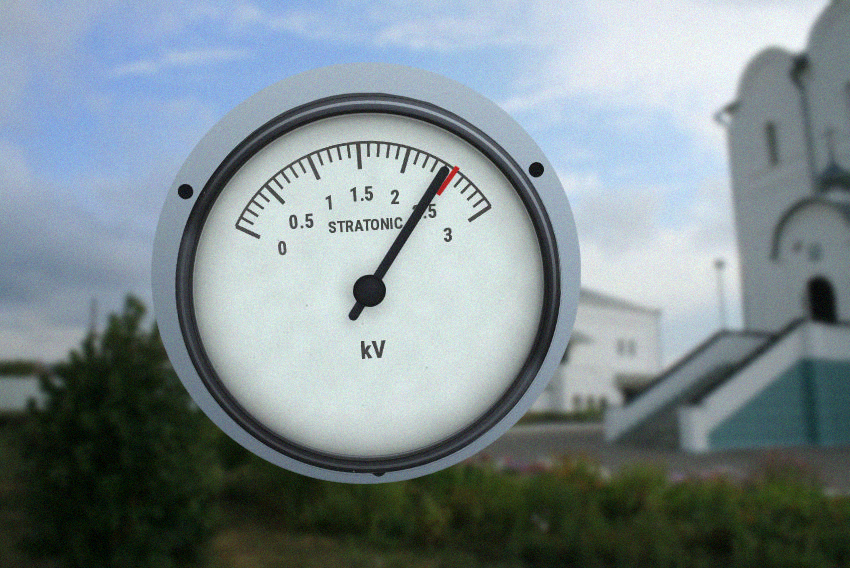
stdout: 2.4kV
